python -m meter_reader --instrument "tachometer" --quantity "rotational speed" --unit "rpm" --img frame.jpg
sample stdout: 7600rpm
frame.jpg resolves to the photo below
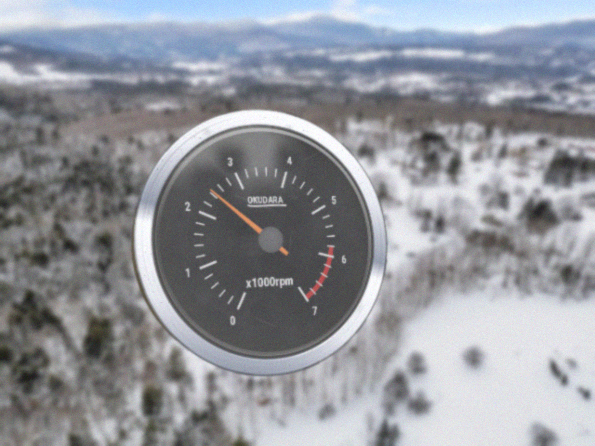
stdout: 2400rpm
